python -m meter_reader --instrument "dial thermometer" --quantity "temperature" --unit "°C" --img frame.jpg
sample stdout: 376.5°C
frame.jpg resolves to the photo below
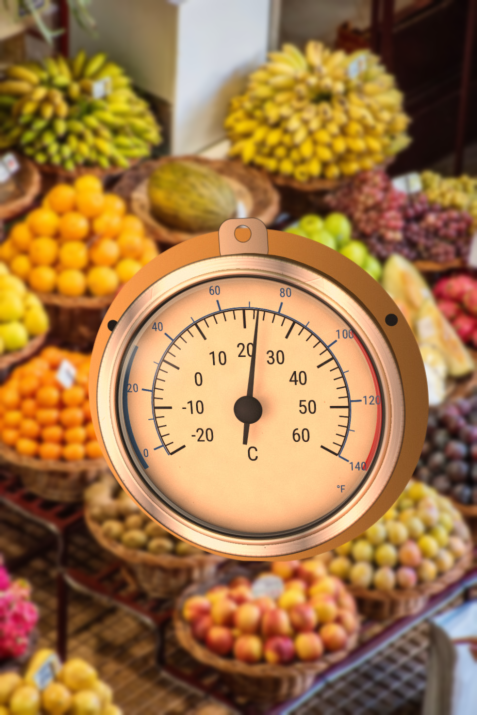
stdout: 23°C
